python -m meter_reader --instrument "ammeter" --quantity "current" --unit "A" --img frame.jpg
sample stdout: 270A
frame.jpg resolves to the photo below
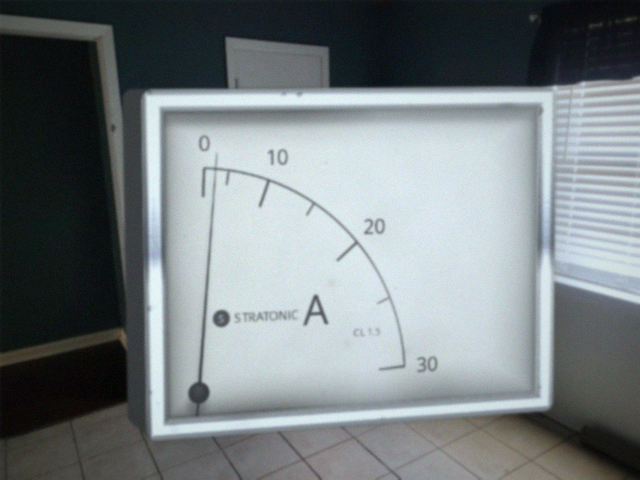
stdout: 2.5A
